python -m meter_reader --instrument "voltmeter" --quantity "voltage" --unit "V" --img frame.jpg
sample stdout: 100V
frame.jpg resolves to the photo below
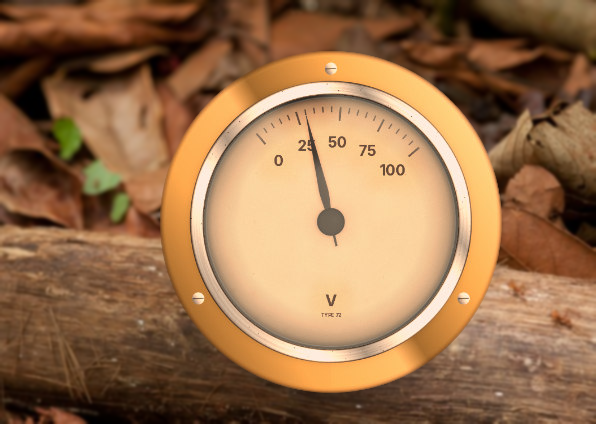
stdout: 30V
